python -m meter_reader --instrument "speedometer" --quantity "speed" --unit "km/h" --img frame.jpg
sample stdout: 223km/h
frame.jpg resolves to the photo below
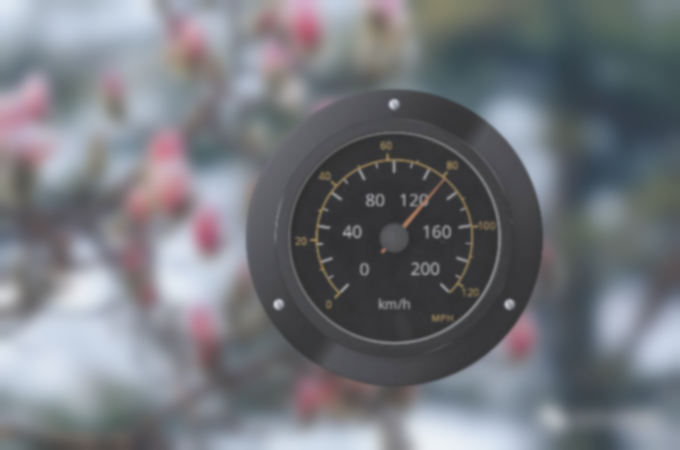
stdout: 130km/h
